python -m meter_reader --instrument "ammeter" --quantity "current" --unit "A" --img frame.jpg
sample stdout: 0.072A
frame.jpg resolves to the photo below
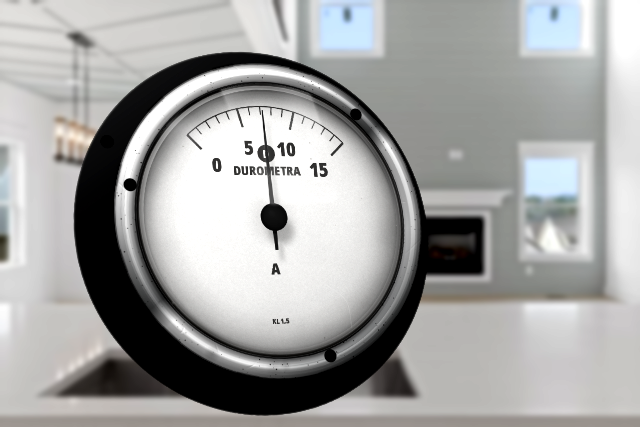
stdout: 7A
